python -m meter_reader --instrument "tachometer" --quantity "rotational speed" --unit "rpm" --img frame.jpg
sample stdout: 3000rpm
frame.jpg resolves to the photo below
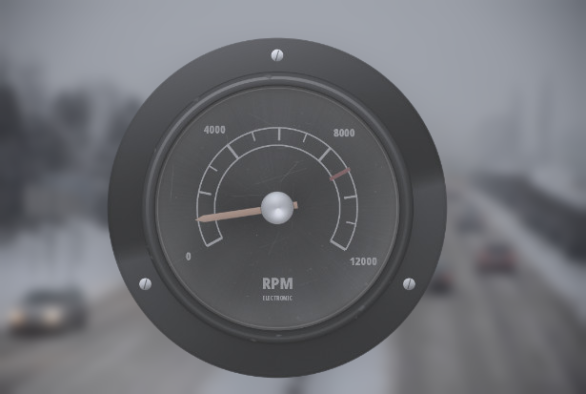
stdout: 1000rpm
